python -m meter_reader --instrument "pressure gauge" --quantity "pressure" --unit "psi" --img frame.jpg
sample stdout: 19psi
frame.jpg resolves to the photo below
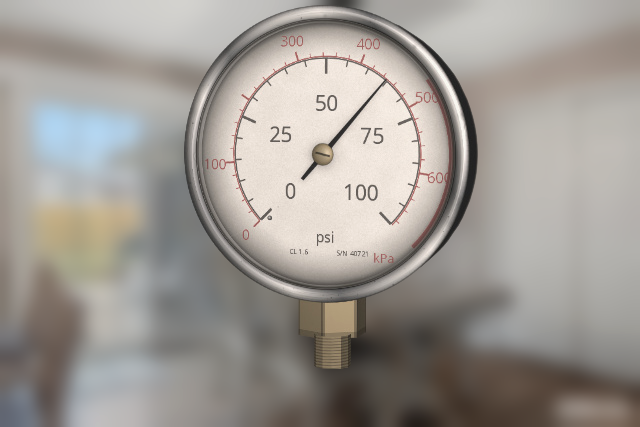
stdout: 65psi
